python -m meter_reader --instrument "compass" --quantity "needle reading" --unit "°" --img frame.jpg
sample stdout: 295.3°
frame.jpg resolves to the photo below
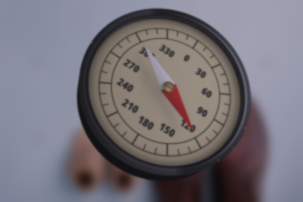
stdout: 120°
